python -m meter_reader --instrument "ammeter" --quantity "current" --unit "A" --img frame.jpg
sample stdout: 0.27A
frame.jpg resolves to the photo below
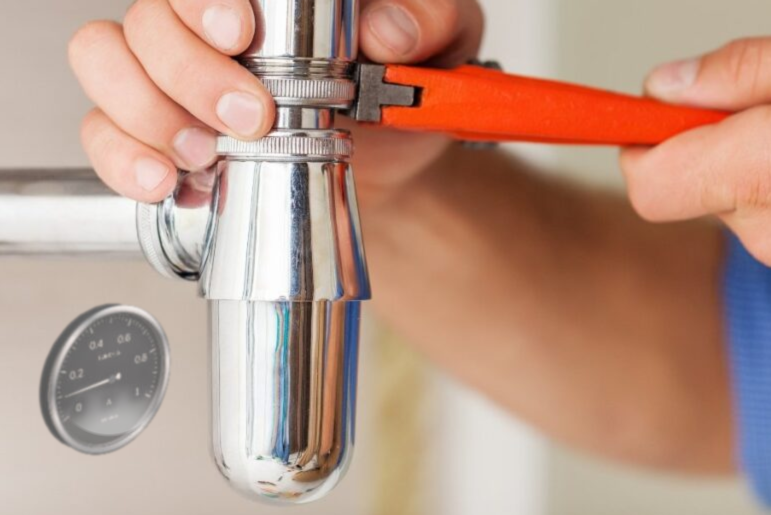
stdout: 0.1A
